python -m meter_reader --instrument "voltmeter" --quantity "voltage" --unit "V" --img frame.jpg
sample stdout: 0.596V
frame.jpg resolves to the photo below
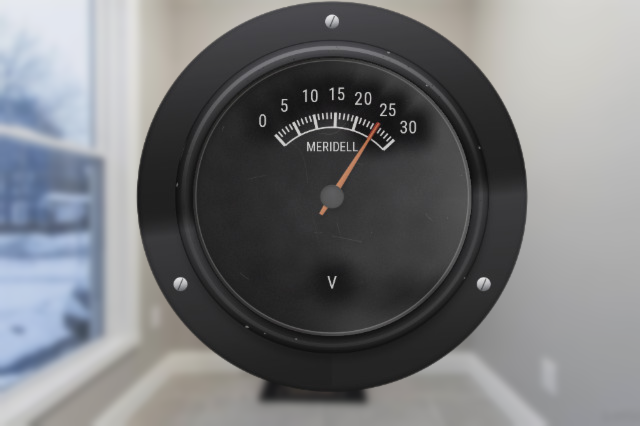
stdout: 25V
